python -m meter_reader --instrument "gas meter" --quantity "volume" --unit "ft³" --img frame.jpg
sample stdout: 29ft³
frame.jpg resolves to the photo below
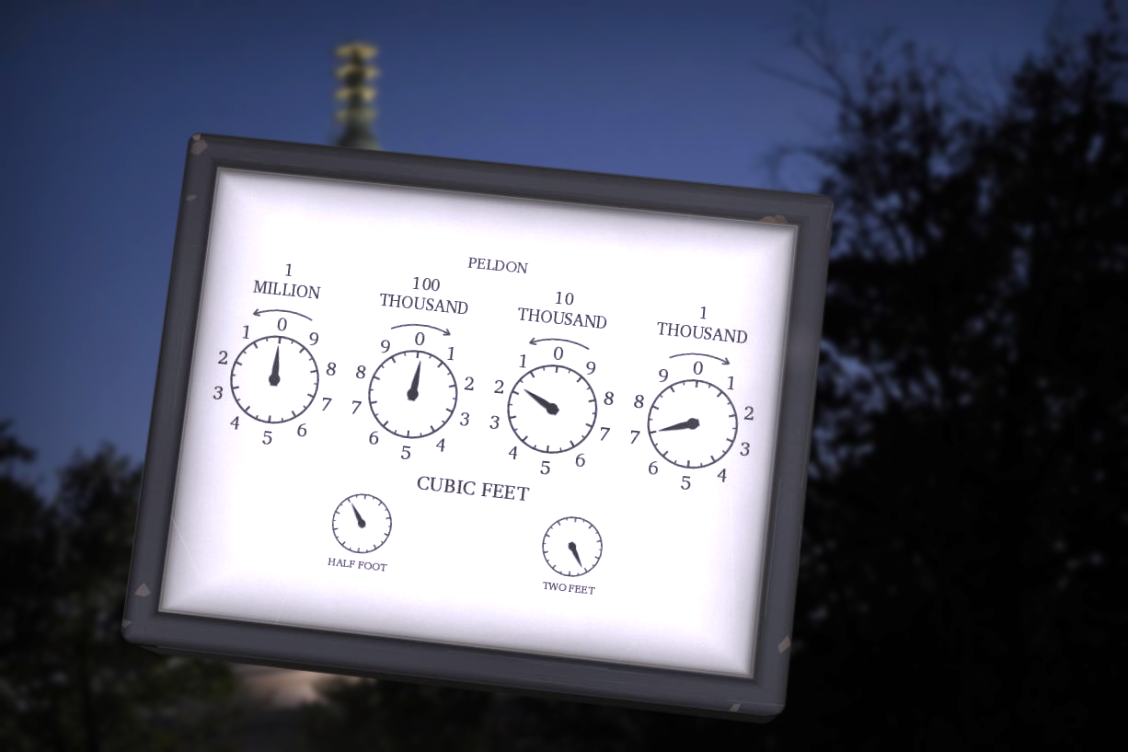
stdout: 1700ft³
